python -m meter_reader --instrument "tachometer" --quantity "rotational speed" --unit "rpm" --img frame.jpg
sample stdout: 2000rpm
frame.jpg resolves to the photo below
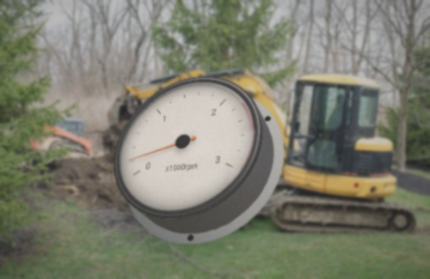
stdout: 200rpm
